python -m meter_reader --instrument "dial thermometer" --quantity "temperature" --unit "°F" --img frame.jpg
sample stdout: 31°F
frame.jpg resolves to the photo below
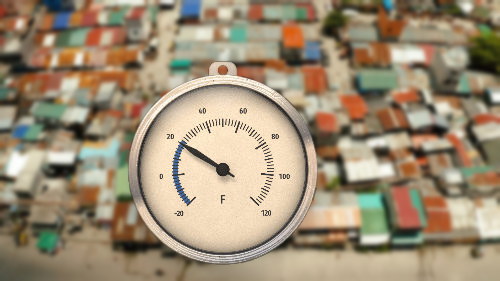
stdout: 20°F
